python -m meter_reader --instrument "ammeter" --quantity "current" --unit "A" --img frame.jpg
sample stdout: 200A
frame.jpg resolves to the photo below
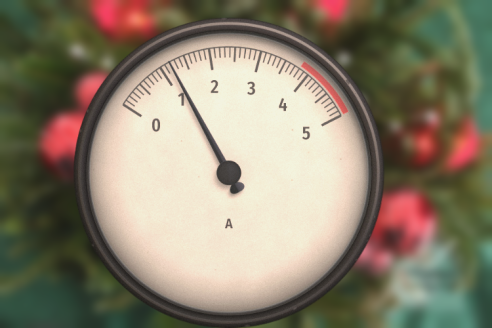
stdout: 1.2A
